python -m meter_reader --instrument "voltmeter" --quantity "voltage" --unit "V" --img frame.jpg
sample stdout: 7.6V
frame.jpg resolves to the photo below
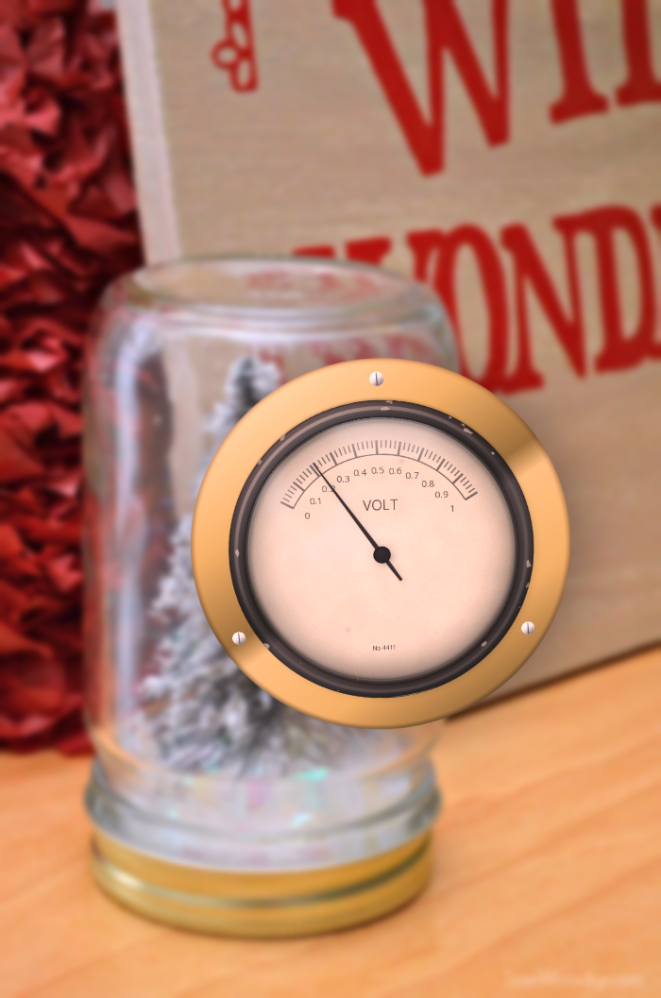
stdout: 0.22V
